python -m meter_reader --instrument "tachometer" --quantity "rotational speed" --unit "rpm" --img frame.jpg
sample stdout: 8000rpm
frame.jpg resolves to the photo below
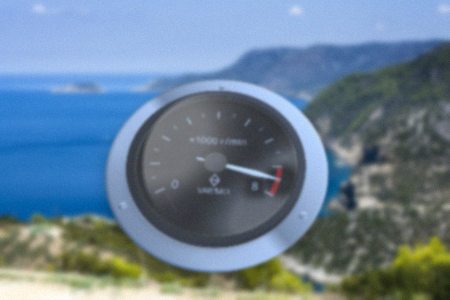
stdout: 7500rpm
